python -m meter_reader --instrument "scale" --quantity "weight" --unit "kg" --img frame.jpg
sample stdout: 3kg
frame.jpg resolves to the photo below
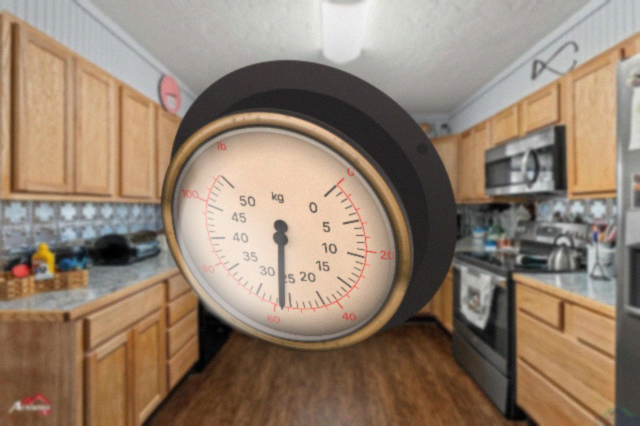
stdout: 26kg
